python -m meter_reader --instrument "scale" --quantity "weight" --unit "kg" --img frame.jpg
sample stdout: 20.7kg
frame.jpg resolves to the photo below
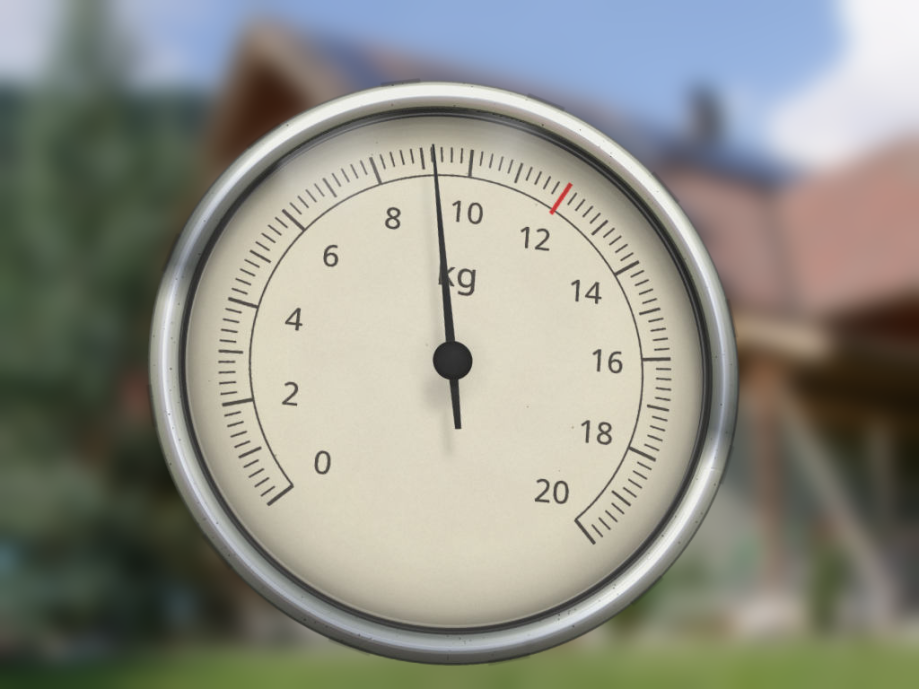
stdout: 9.2kg
